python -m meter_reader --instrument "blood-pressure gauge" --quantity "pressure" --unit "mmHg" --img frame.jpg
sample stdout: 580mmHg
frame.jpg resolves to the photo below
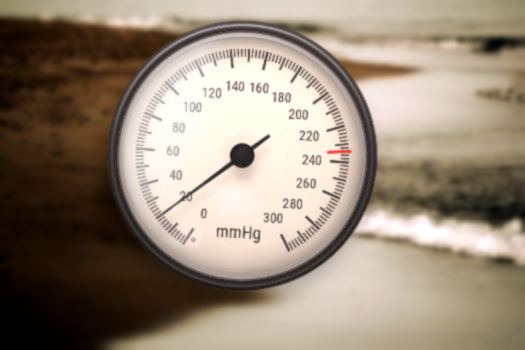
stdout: 20mmHg
